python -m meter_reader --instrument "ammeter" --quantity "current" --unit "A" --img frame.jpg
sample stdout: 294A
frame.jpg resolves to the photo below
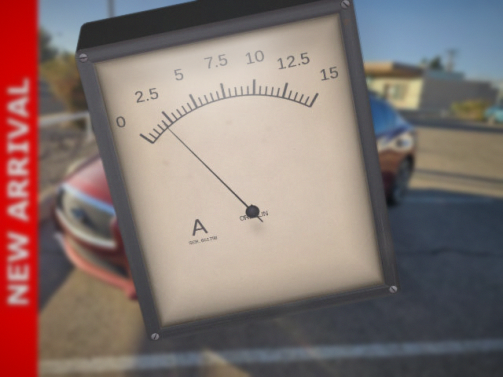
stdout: 2A
